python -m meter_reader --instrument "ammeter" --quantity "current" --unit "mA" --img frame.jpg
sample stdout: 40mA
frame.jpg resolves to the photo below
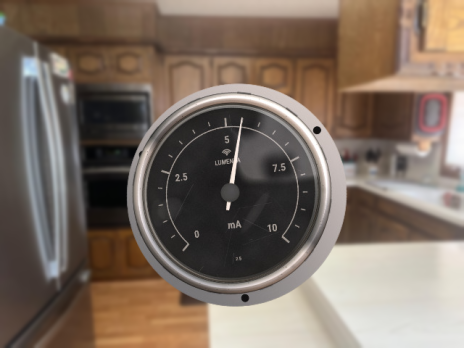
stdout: 5.5mA
